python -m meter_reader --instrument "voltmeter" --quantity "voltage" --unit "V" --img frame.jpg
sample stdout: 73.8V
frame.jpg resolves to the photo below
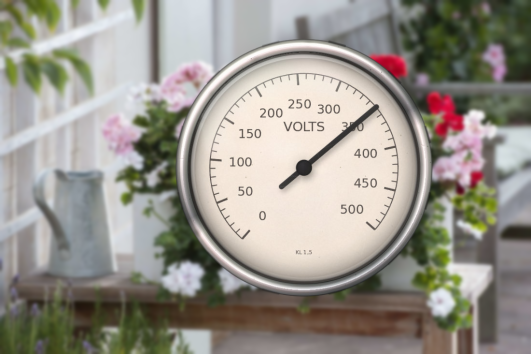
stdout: 350V
